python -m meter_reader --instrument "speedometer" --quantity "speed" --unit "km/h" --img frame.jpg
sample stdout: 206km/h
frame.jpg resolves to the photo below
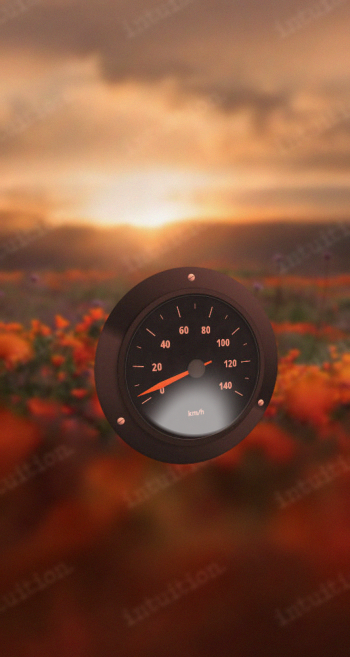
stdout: 5km/h
